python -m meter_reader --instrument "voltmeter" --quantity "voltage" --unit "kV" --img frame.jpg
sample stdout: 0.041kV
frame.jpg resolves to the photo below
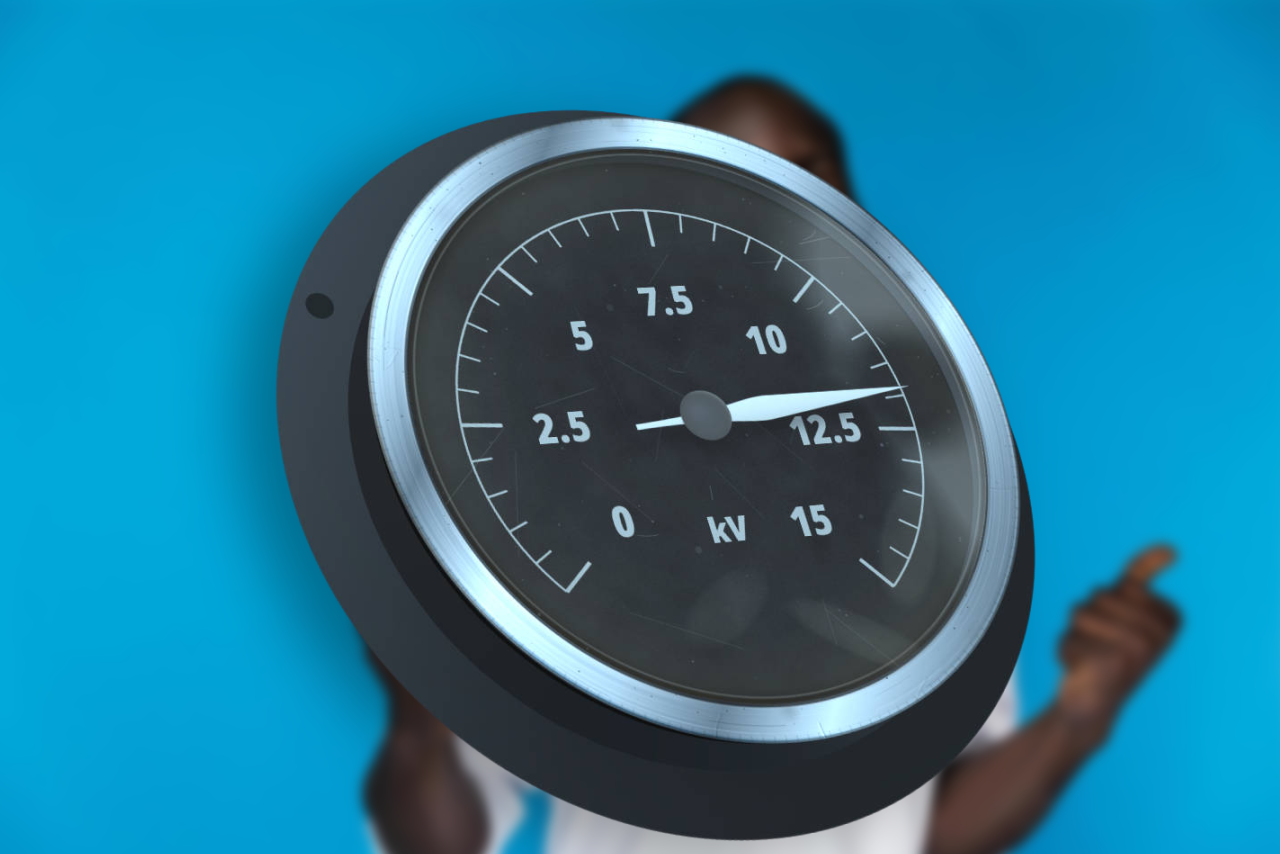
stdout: 12kV
